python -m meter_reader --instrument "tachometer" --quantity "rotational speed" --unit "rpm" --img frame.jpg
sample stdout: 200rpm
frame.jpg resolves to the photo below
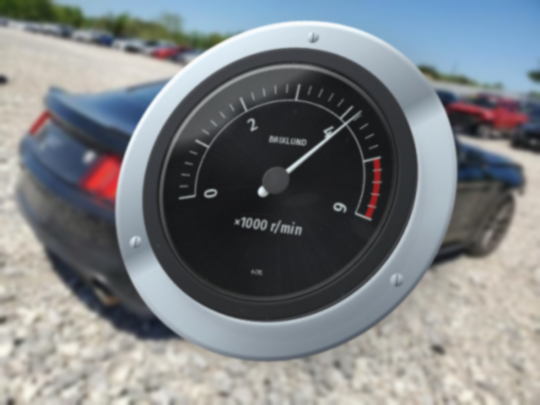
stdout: 4200rpm
